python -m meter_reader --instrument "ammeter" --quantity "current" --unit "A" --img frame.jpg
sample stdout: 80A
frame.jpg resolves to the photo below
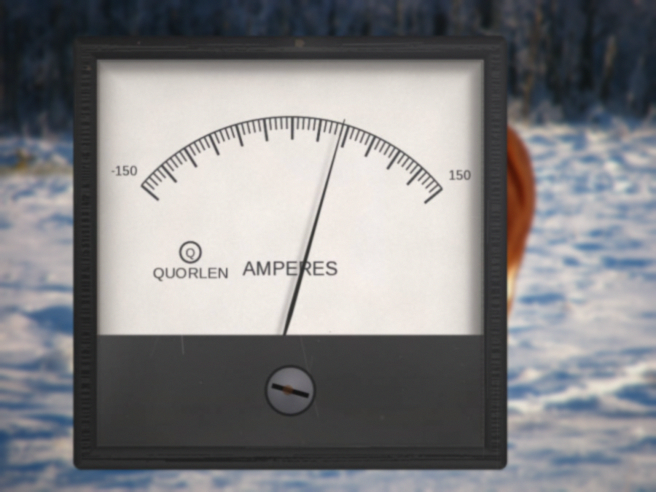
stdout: 45A
